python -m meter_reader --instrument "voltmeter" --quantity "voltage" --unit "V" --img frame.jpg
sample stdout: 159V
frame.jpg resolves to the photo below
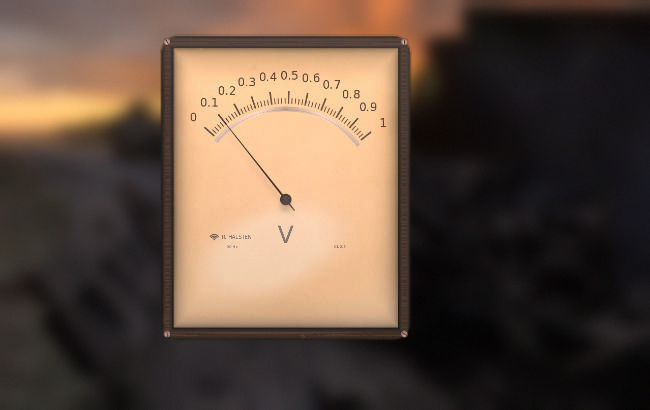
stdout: 0.1V
